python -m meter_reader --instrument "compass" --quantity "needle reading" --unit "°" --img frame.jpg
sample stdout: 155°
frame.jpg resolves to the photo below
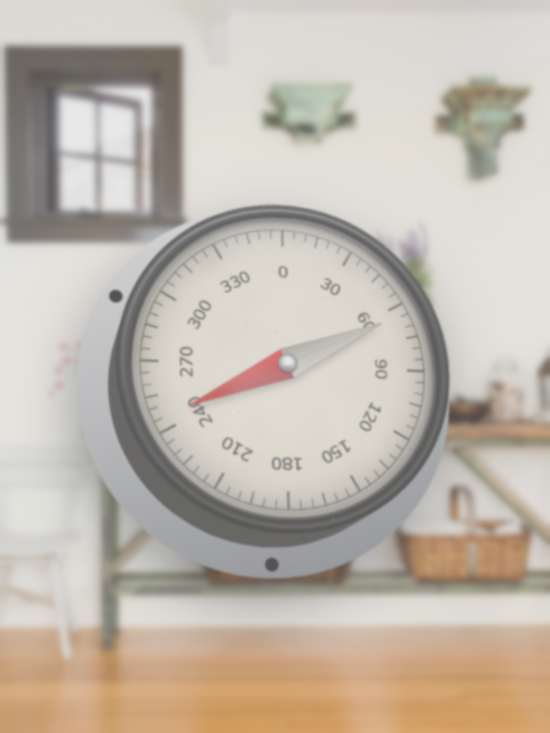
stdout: 245°
